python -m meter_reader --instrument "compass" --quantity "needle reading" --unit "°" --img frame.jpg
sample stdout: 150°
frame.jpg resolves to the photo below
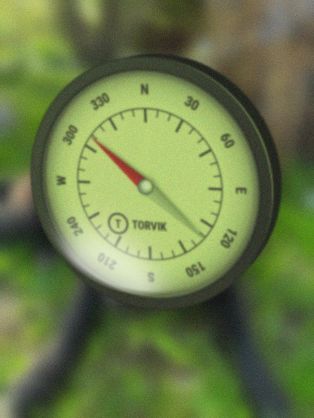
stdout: 310°
